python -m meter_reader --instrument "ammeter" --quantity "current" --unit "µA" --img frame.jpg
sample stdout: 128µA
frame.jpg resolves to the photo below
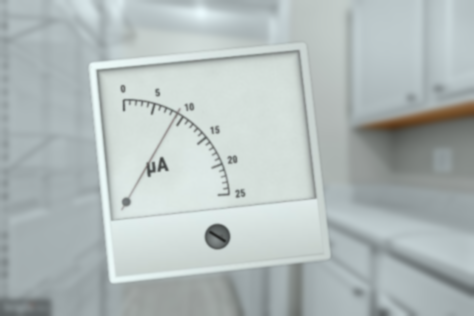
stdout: 9µA
